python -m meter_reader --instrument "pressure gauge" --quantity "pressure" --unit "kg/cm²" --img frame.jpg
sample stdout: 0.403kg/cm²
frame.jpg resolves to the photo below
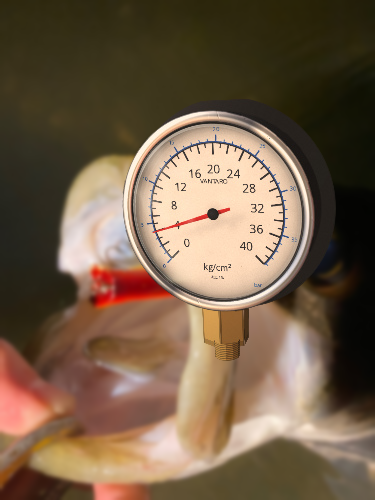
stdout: 4kg/cm²
